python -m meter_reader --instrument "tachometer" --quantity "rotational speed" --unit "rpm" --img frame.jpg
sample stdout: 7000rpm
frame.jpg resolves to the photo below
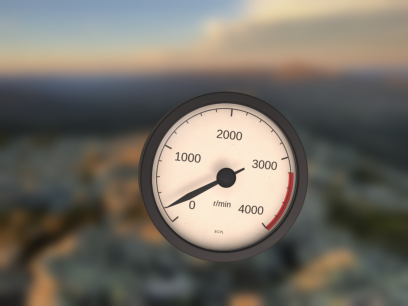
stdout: 200rpm
